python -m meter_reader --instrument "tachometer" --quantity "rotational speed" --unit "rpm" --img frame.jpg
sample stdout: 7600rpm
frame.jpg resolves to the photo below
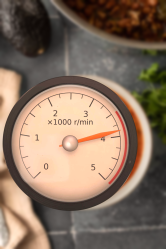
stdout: 3875rpm
